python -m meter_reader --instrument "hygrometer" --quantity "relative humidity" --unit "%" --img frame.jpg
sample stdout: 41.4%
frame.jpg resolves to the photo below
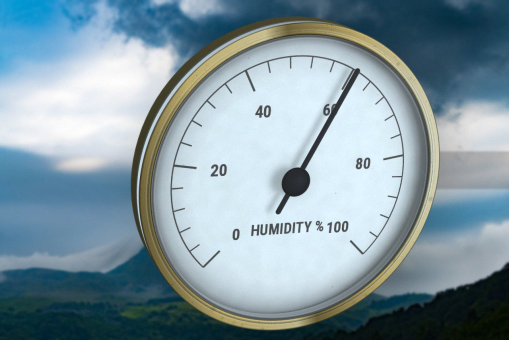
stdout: 60%
